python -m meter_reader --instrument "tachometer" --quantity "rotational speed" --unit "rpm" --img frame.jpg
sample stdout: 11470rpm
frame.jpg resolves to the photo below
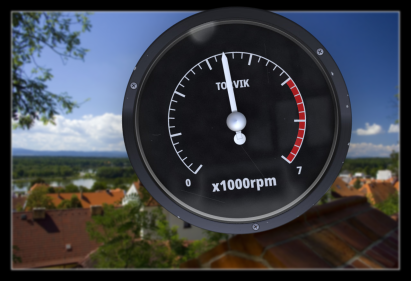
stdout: 3400rpm
